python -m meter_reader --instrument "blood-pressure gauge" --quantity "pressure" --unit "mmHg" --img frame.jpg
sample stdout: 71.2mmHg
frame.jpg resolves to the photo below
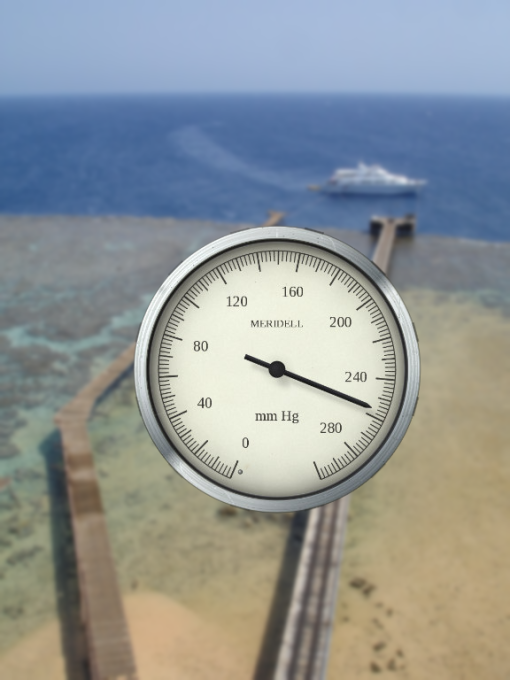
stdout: 256mmHg
